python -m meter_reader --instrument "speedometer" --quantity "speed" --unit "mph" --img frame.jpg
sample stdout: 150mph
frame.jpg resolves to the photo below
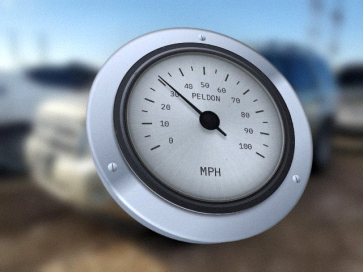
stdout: 30mph
